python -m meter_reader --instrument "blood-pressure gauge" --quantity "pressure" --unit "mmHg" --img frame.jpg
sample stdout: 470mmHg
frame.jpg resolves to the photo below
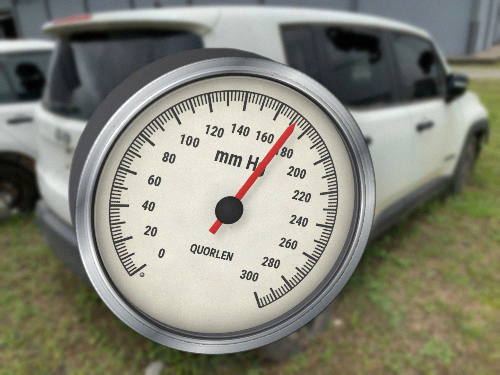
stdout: 170mmHg
